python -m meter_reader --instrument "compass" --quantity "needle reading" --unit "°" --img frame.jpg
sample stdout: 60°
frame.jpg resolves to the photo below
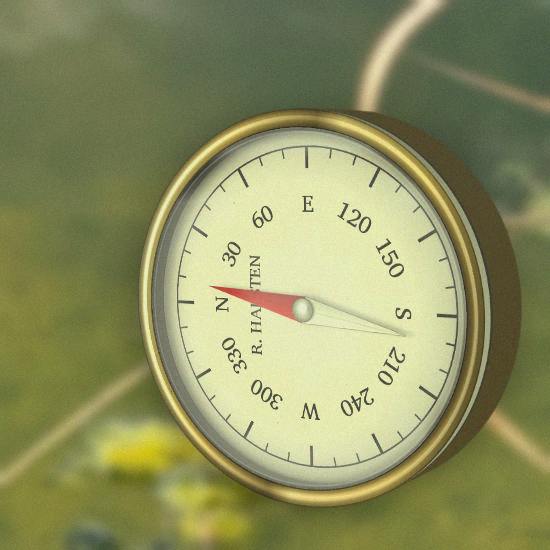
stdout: 10°
